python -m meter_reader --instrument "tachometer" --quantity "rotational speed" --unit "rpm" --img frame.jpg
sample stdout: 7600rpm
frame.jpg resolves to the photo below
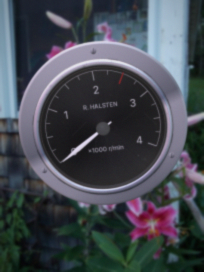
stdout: 0rpm
